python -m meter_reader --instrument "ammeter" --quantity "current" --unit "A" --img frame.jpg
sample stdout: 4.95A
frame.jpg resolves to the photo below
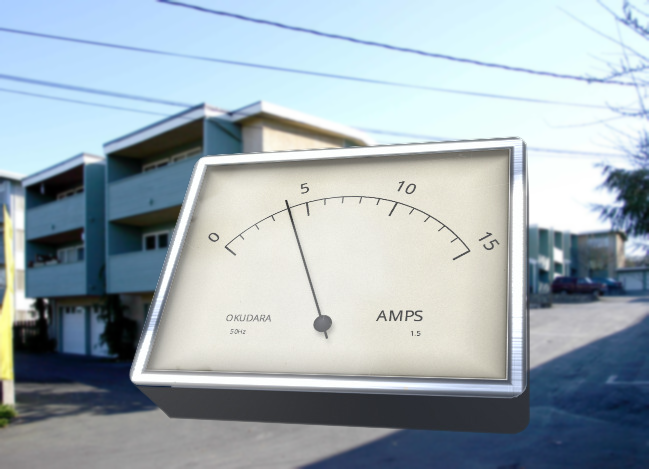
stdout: 4A
